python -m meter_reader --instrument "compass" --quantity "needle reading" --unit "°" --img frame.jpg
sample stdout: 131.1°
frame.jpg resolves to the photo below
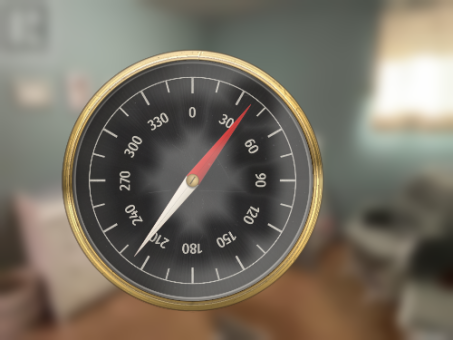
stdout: 37.5°
